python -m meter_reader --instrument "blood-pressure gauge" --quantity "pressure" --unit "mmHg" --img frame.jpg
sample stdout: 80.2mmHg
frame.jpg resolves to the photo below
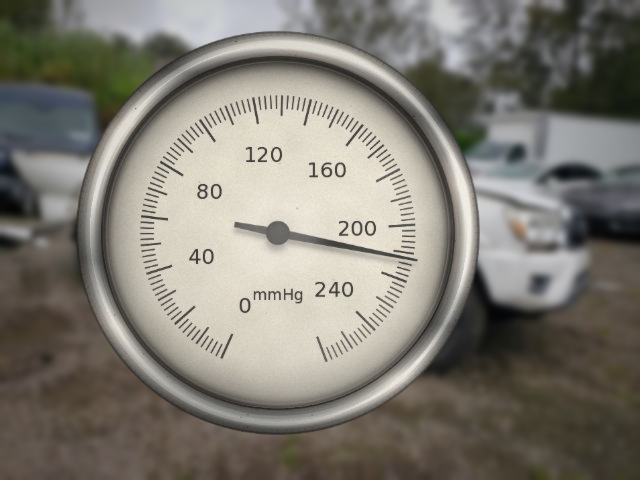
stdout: 212mmHg
